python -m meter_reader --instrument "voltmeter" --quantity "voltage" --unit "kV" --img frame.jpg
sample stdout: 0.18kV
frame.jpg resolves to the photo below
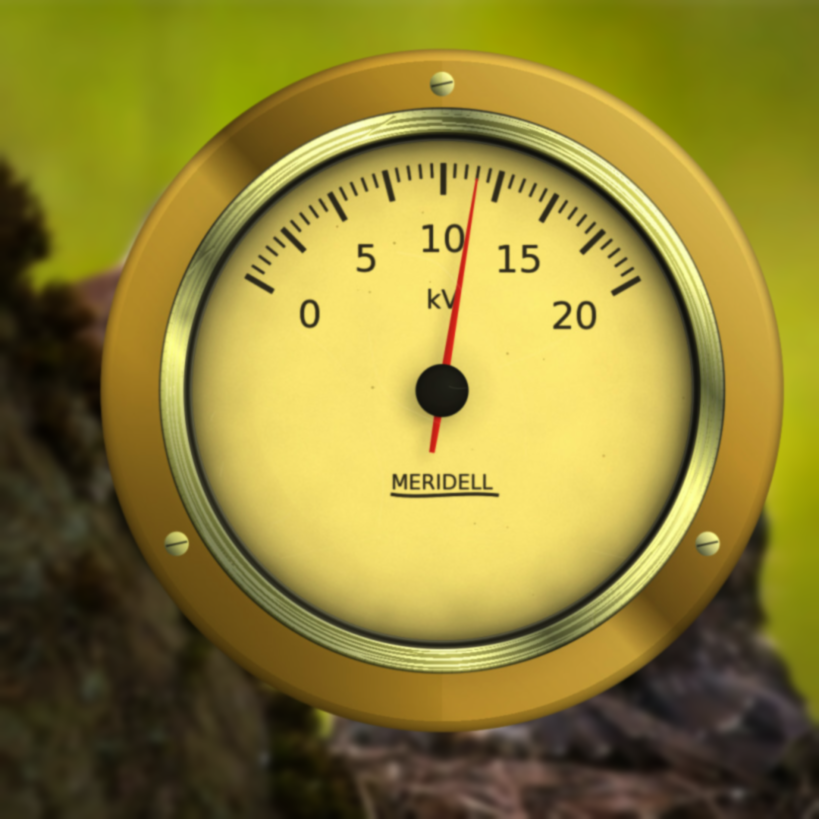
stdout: 11.5kV
